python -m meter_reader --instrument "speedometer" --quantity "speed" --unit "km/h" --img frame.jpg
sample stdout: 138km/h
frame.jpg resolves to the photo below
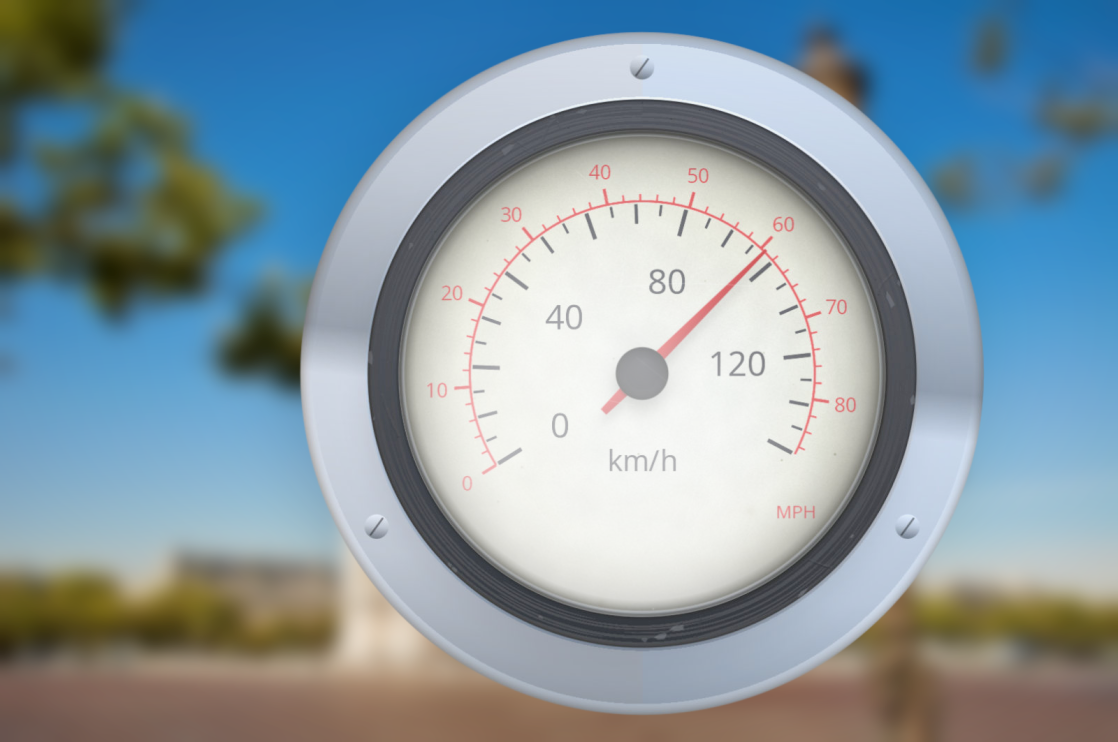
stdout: 97.5km/h
